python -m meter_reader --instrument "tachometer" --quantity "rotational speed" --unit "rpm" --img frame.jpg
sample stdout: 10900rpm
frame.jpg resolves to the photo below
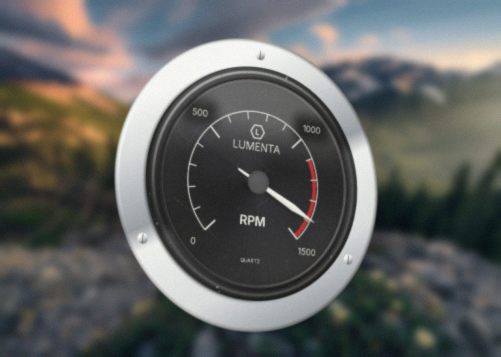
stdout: 1400rpm
